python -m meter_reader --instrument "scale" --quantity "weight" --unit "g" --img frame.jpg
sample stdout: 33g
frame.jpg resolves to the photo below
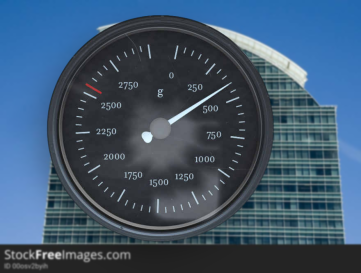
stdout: 400g
